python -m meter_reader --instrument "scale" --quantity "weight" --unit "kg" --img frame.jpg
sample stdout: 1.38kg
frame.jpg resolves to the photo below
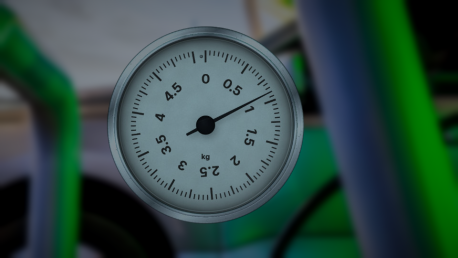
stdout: 0.9kg
